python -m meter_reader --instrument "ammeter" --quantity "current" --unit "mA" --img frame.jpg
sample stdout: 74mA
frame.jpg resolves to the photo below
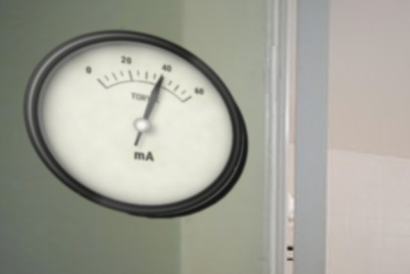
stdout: 40mA
